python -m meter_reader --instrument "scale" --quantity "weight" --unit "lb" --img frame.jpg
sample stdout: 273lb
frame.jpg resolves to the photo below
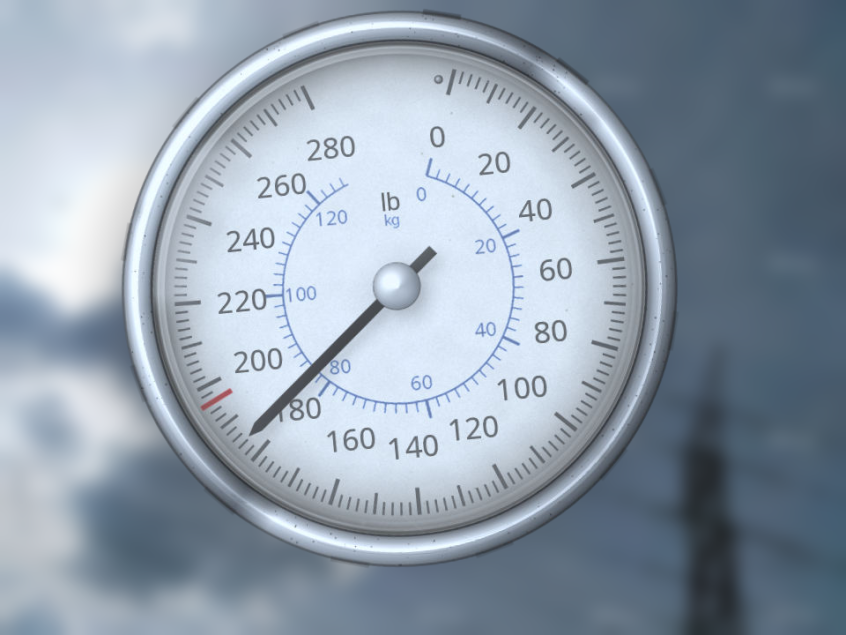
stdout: 184lb
